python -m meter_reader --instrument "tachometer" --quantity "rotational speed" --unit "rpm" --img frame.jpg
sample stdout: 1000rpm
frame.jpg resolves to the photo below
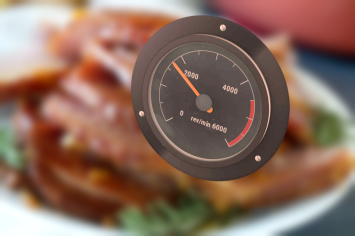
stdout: 1750rpm
